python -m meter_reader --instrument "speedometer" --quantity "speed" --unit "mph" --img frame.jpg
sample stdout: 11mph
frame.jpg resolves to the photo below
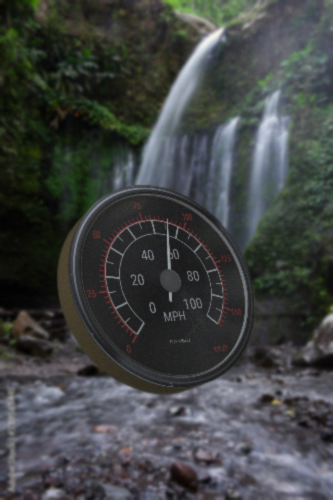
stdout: 55mph
